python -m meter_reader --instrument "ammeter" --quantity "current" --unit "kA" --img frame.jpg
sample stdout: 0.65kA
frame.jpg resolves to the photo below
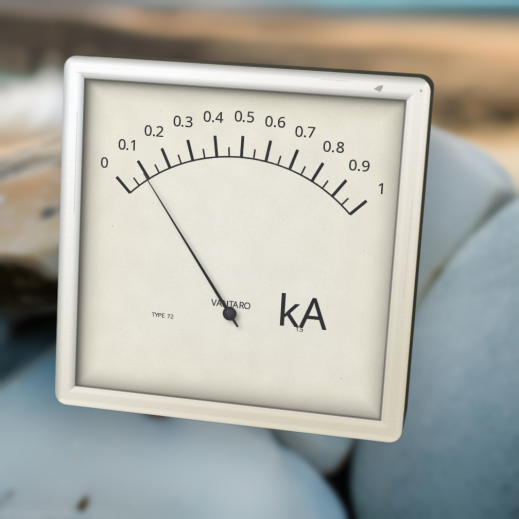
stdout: 0.1kA
